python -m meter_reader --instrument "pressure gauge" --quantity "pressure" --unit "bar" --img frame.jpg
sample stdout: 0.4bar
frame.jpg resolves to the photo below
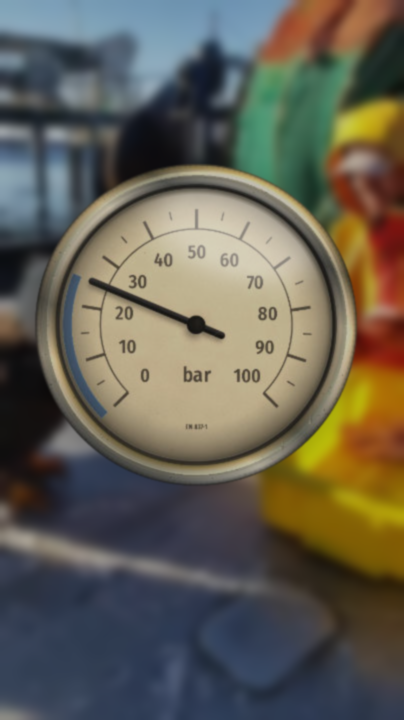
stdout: 25bar
